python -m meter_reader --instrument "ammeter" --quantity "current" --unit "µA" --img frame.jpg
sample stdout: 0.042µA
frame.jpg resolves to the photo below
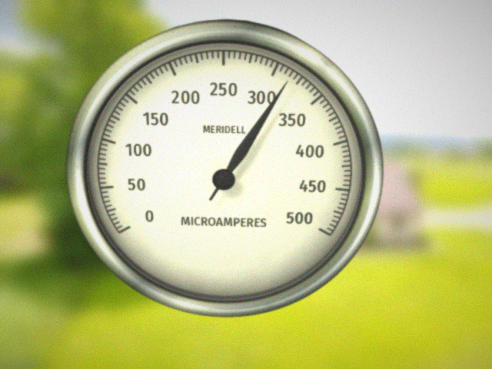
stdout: 315µA
